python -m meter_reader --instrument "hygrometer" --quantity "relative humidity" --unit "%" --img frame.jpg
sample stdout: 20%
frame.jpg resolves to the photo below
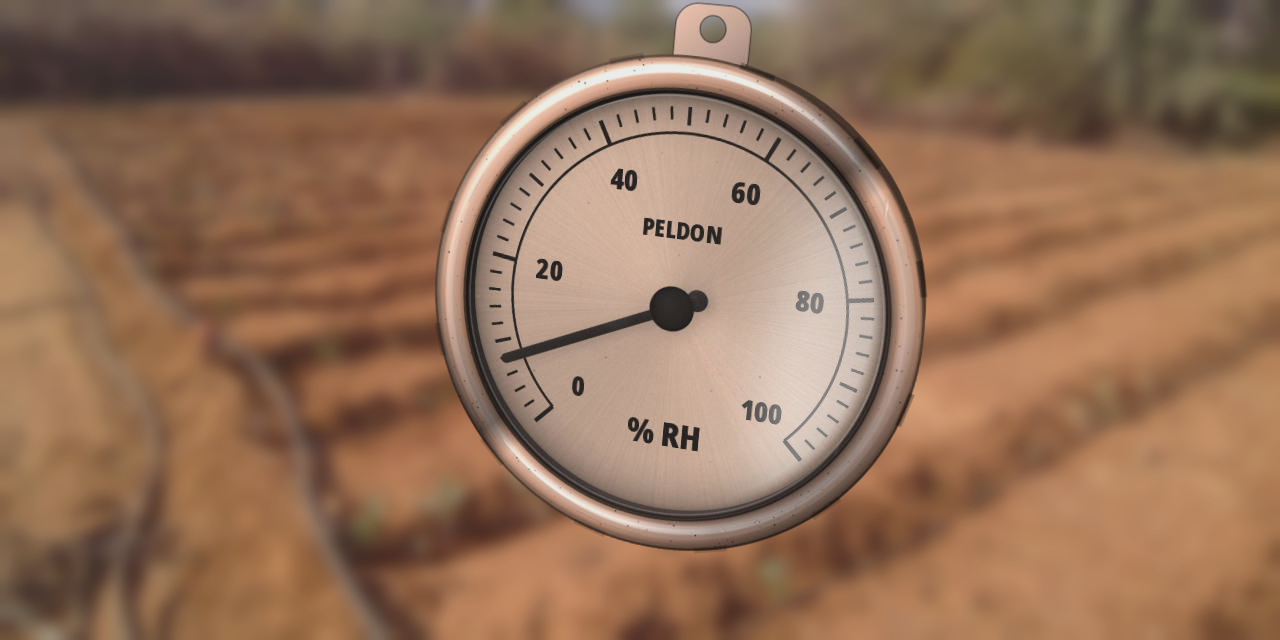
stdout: 8%
